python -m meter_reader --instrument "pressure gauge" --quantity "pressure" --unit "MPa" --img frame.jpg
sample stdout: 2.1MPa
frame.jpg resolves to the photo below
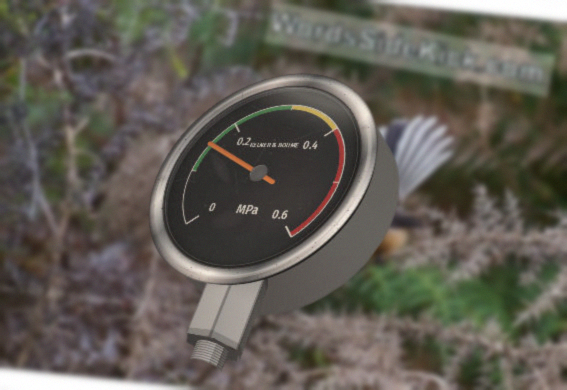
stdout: 0.15MPa
